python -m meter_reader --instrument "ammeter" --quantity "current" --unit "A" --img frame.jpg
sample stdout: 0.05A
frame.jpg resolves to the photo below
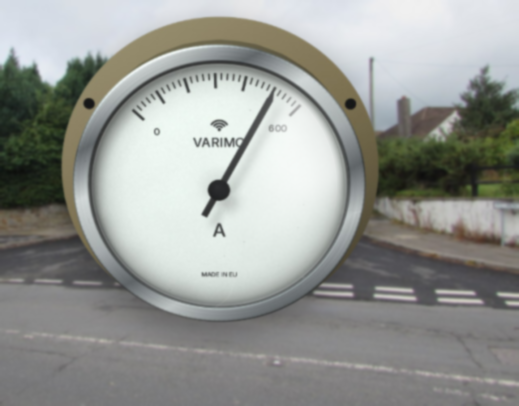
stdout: 500A
